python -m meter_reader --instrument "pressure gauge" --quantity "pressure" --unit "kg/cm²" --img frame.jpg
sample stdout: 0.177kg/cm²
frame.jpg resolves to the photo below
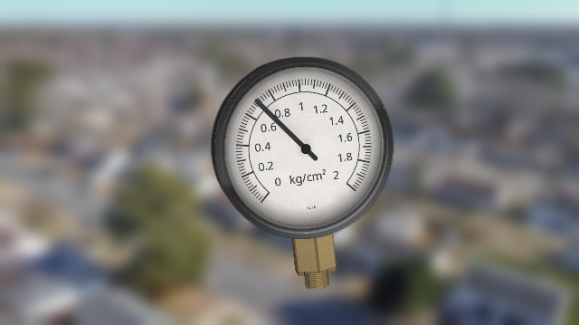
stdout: 0.7kg/cm²
